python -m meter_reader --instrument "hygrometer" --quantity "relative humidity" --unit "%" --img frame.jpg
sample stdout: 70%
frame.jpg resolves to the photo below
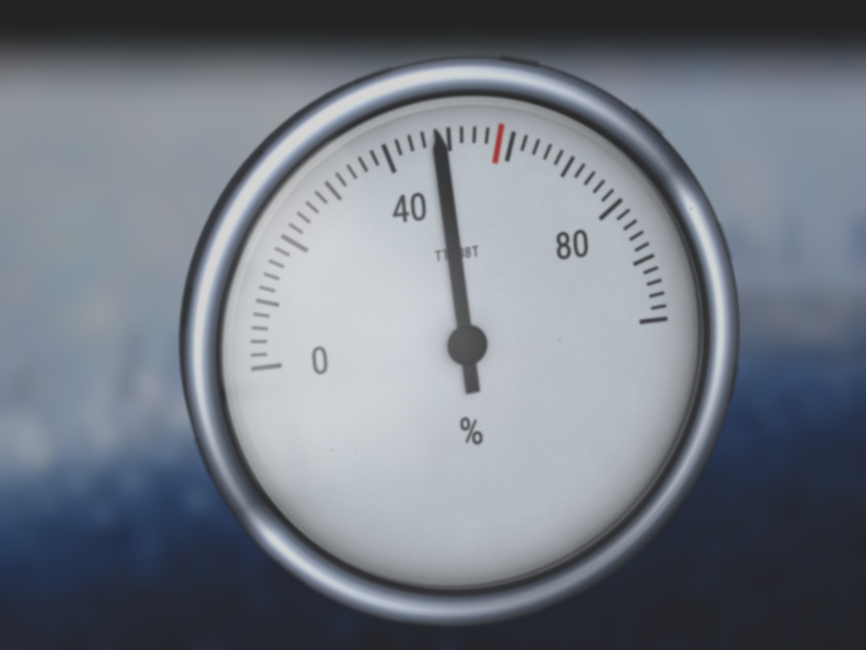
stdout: 48%
